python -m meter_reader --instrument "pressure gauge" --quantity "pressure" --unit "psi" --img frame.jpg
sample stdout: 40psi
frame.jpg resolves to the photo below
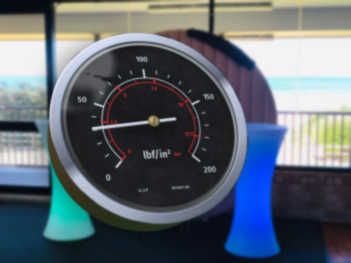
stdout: 30psi
